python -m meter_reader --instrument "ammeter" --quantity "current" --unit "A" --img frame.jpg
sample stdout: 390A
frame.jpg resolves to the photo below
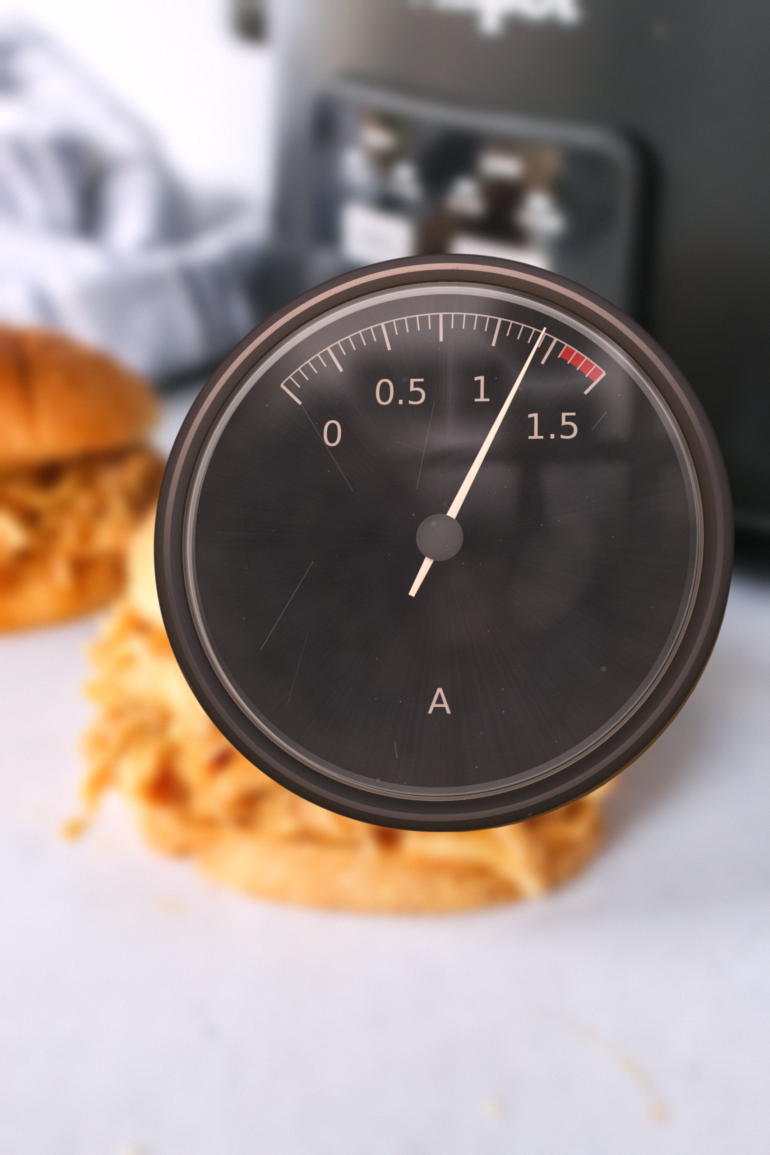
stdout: 1.2A
